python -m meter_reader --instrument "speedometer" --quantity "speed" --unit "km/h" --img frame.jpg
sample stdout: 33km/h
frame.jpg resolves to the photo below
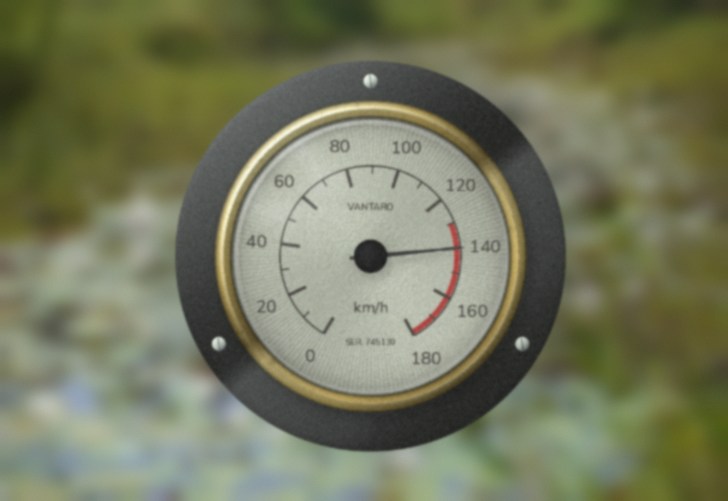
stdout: 140km/h
